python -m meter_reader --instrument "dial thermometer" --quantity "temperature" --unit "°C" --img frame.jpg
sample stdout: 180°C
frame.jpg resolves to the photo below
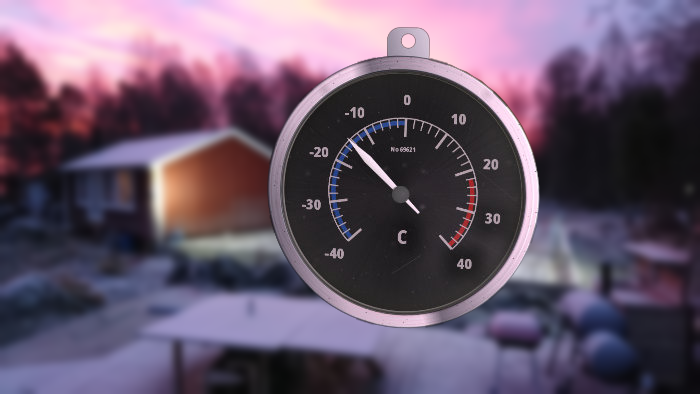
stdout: -14°C
